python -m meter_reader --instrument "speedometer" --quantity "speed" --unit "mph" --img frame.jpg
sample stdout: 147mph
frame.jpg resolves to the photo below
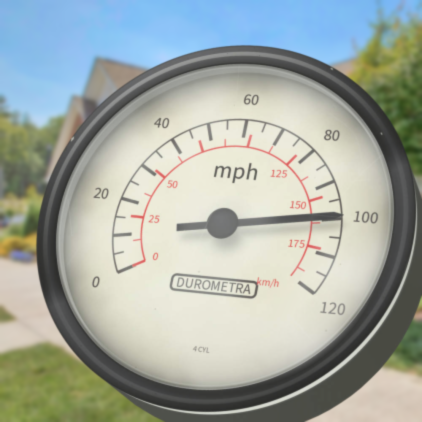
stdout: 100mph
